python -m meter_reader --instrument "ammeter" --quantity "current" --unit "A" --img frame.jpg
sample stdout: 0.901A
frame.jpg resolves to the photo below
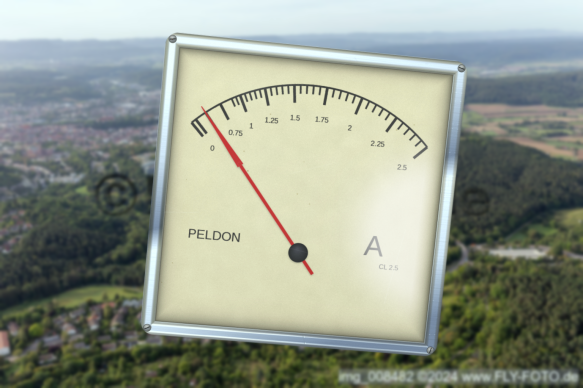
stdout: 0.5A
